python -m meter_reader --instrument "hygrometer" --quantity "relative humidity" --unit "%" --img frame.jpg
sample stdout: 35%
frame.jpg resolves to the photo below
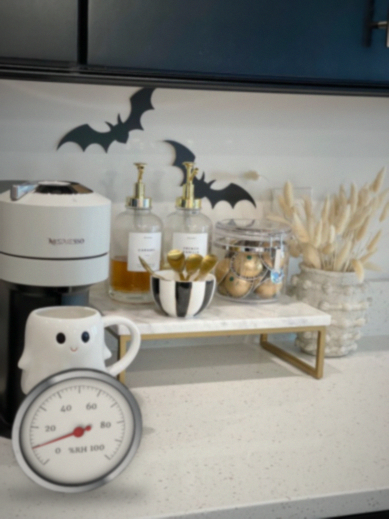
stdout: 10%
